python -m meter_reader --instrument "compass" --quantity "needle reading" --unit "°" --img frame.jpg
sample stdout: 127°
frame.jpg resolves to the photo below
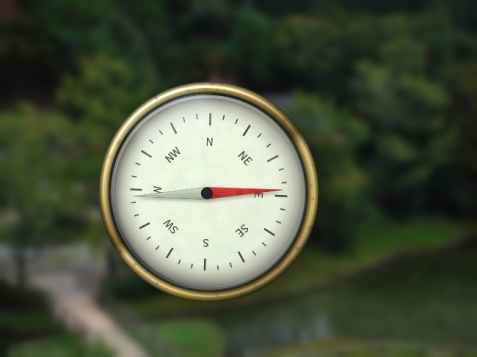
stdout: 85°
